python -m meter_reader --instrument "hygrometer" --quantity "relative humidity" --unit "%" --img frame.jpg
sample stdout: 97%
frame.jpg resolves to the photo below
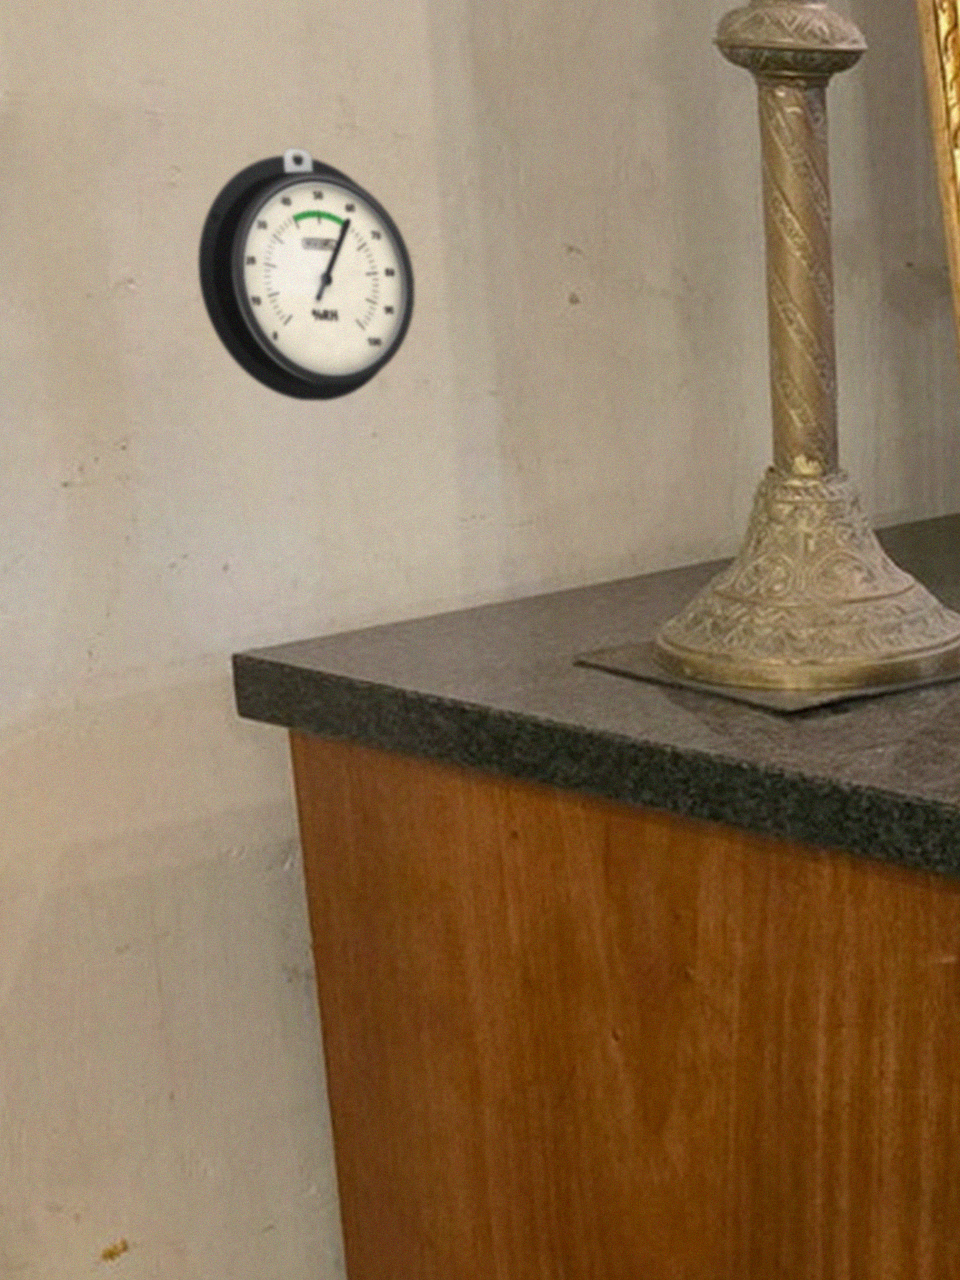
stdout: 60%
